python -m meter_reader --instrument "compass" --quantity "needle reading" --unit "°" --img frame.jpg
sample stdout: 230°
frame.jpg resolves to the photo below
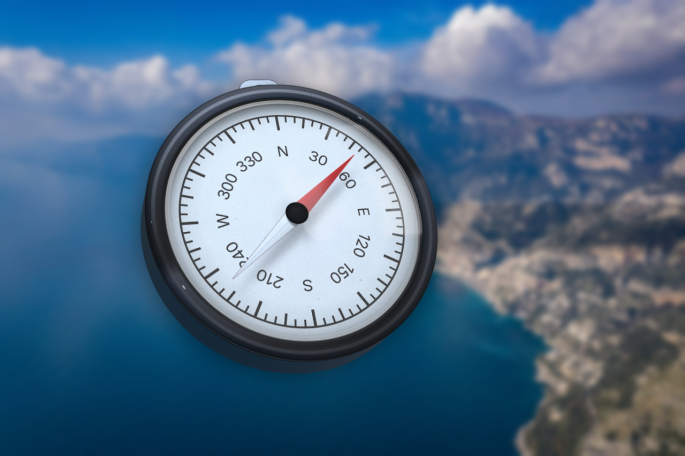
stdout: 50°
